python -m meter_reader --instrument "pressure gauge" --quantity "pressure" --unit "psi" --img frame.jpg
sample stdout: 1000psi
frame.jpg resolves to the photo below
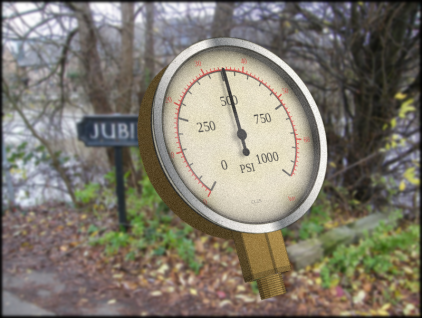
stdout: 500psi
